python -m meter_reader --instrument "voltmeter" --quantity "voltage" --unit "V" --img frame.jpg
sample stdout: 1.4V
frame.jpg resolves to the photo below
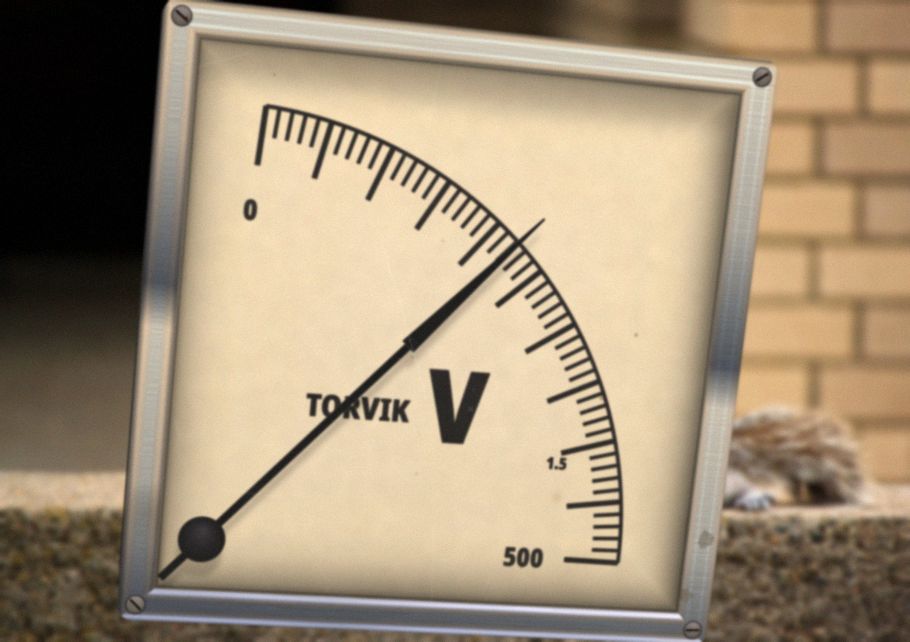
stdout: 220V
